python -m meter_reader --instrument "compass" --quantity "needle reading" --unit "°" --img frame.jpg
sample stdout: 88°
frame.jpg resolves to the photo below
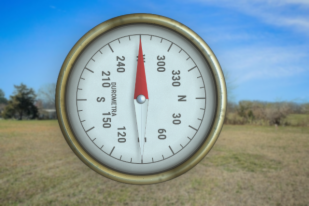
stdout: 270°
